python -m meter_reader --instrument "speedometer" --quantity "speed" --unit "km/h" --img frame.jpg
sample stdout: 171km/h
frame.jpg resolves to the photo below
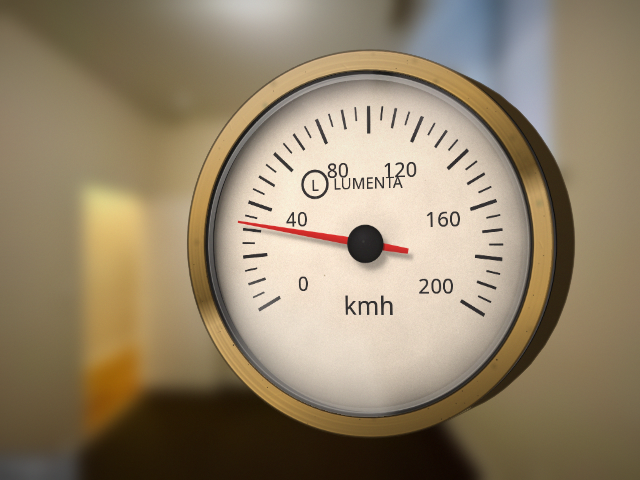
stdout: 32.5km/h
